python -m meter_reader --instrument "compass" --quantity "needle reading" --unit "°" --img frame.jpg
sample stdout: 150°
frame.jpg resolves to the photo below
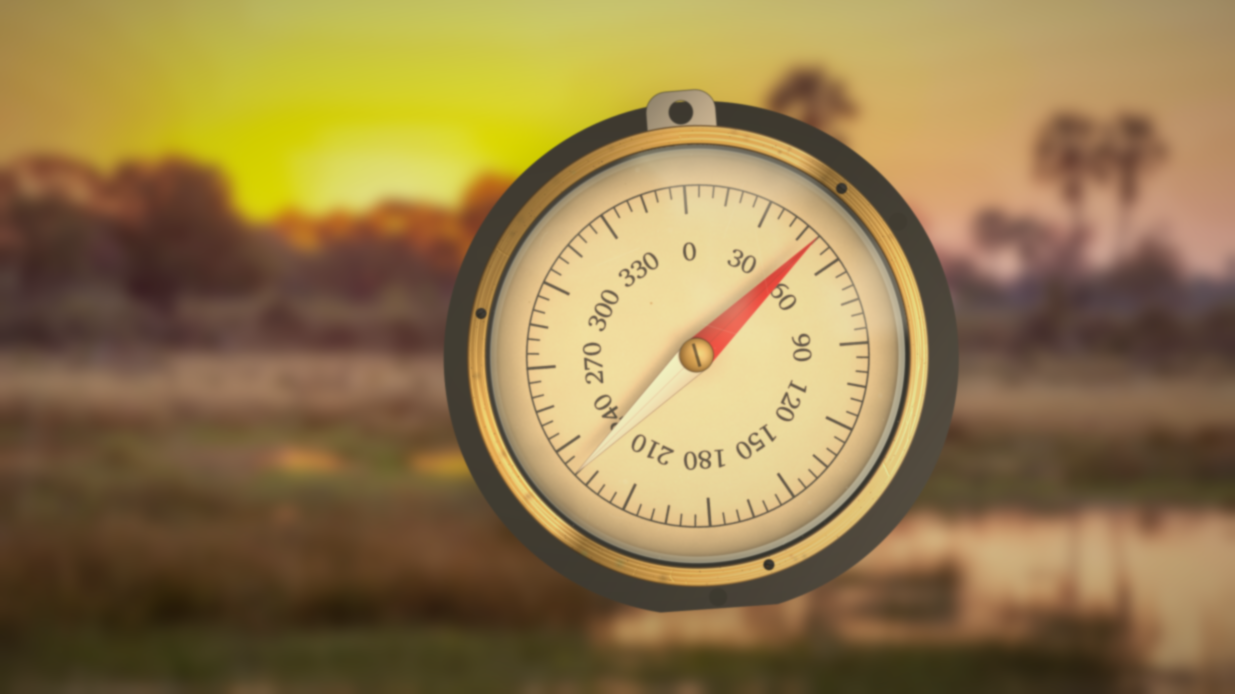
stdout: 50°
